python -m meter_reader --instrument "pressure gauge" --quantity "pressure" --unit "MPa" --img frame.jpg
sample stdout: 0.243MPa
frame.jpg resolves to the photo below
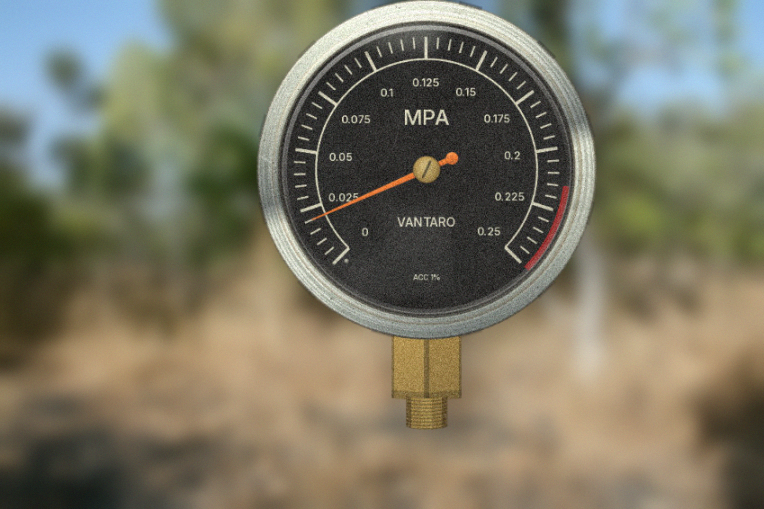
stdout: 0.02MPa
